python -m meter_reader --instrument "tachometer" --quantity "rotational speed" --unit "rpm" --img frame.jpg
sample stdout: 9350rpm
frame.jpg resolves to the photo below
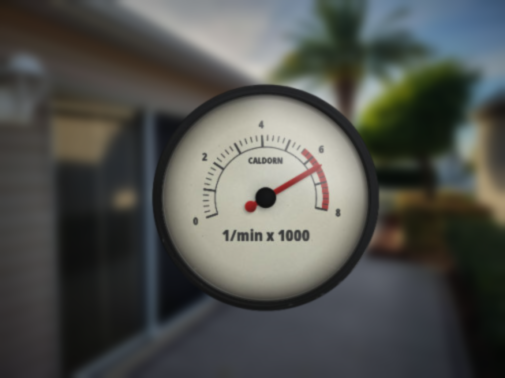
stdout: 6400rpm
